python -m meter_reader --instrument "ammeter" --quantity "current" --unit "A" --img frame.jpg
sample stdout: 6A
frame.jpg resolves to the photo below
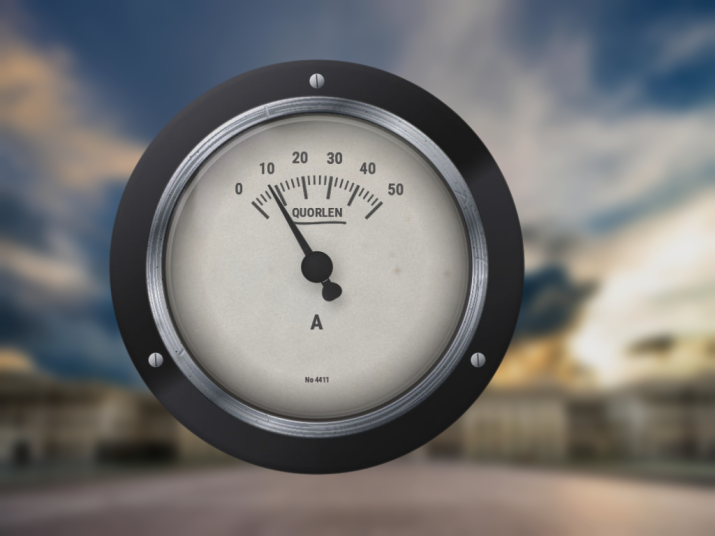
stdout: 8A
